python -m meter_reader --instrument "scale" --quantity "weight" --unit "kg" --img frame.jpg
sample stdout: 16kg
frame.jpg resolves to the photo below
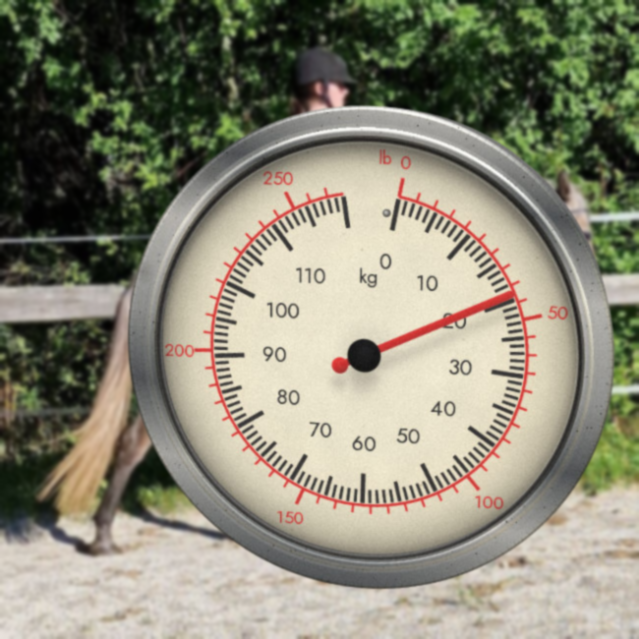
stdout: 19kg
